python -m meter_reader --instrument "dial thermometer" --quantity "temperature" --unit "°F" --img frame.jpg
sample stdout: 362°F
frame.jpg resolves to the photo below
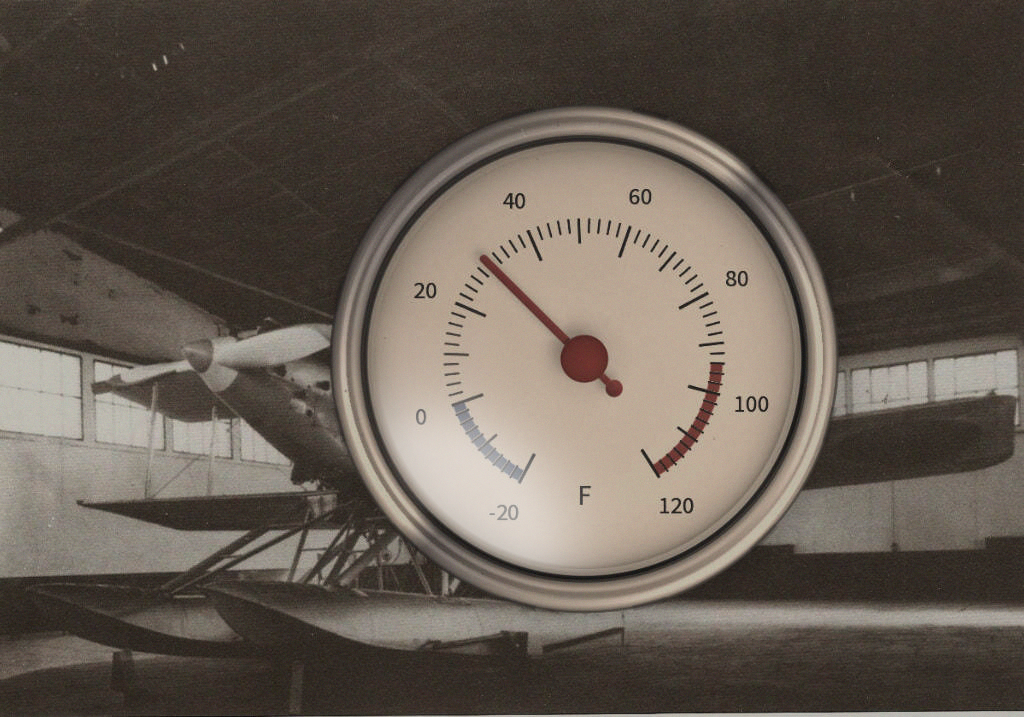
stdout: 30°F
